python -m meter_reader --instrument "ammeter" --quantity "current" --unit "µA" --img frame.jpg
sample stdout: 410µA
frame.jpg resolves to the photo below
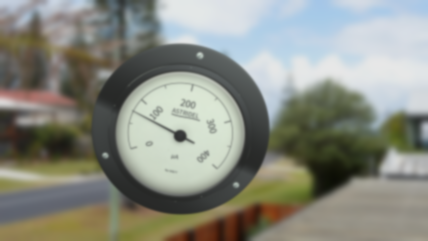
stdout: 75µA
